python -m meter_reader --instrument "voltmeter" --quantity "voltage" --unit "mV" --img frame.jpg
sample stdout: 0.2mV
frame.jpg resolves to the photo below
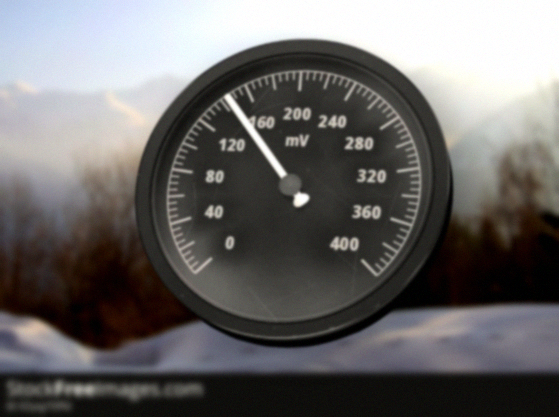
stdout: 145mV
